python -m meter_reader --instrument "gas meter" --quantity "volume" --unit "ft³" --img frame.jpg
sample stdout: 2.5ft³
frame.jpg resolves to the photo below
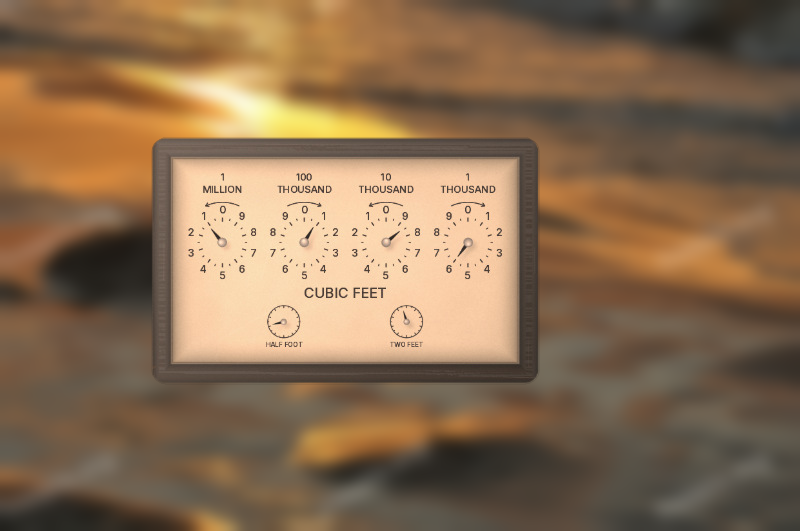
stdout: 108600ft³
